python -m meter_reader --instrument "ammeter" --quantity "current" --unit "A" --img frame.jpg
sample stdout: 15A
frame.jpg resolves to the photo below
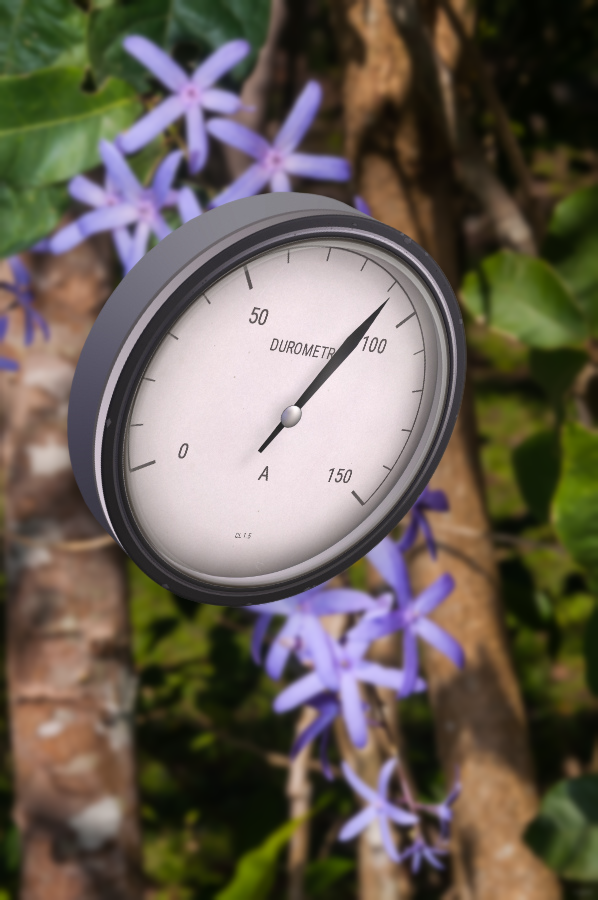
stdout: 90A
